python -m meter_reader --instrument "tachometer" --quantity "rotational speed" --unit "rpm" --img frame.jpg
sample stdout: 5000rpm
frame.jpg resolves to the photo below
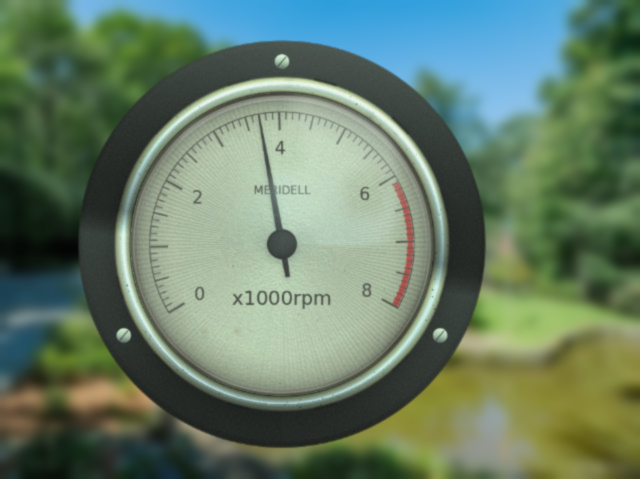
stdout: 3700rpm
